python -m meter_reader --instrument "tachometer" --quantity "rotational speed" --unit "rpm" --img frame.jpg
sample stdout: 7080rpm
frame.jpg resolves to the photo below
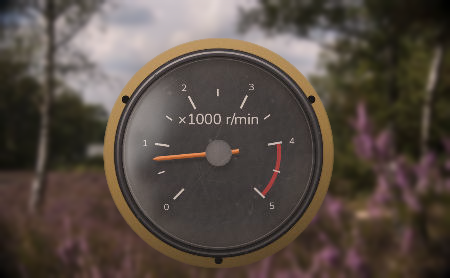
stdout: 750rpm
